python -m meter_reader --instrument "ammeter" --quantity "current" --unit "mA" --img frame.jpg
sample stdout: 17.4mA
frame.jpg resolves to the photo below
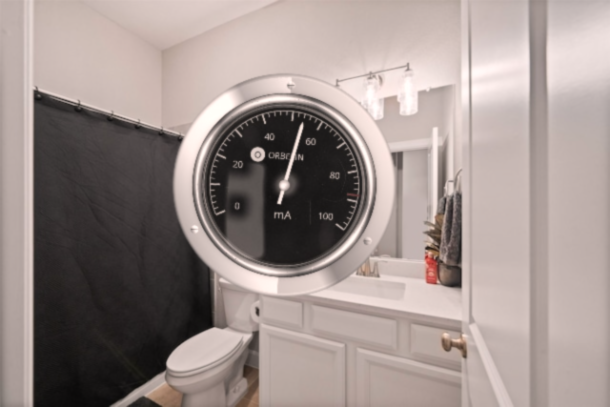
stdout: 54mA
